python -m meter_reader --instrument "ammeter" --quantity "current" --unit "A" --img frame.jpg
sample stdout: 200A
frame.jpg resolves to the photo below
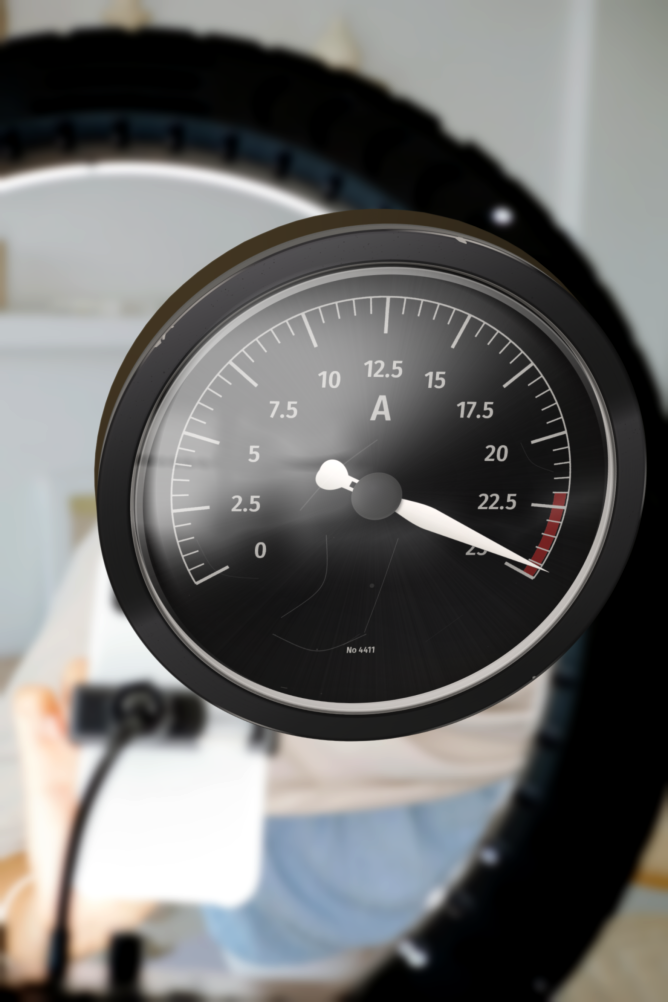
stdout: 24.5A
